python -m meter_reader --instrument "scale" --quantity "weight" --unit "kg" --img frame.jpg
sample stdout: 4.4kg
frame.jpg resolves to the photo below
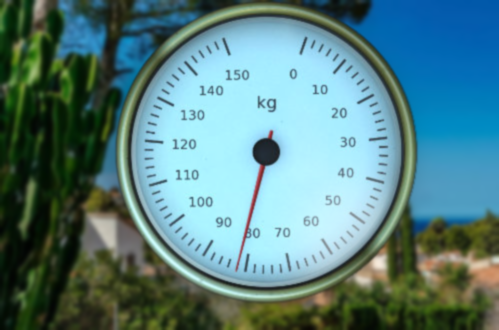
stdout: 82kg
